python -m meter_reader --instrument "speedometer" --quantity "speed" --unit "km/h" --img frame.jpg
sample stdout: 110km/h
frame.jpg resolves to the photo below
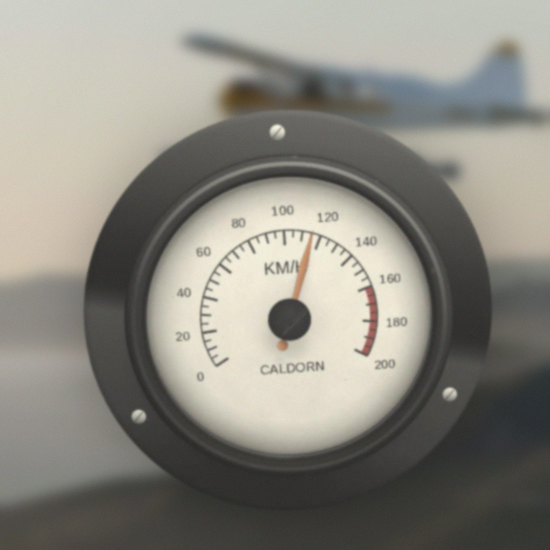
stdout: 115km/h
